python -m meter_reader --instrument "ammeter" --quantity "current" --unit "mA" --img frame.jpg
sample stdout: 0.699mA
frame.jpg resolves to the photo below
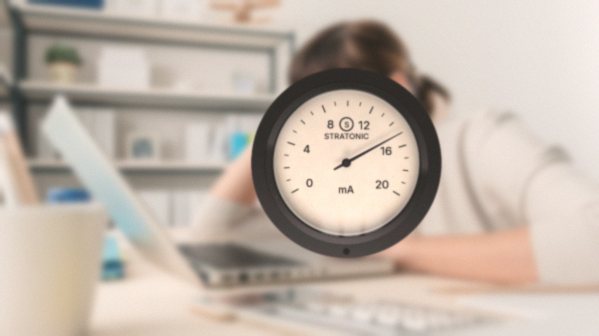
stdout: 15mA
